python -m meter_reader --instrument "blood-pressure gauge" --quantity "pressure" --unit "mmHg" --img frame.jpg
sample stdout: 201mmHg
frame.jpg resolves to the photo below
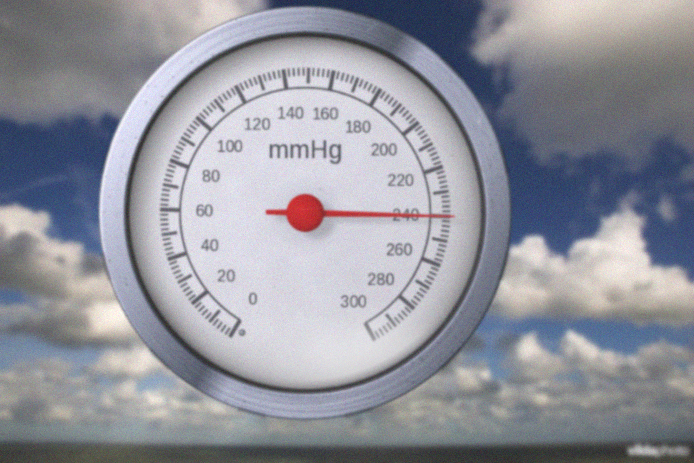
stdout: 240mmHg
